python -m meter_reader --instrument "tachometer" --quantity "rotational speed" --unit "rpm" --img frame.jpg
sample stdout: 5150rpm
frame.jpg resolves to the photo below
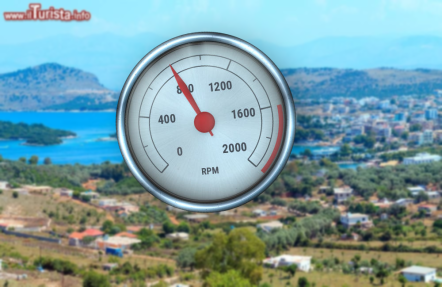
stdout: 800rpm
